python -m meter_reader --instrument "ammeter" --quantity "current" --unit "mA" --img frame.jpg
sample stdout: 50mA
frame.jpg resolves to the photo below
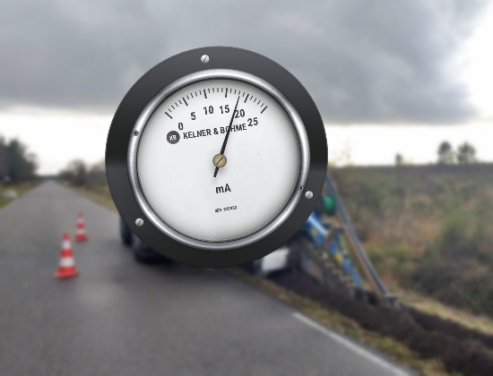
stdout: 18mA
